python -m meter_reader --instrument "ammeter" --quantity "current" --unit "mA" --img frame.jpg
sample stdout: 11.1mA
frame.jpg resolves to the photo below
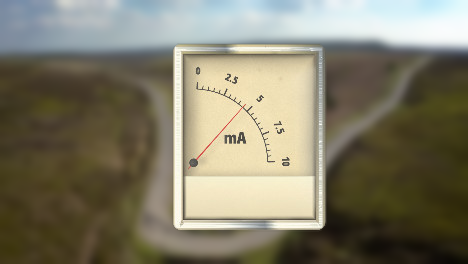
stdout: 4.5mA
